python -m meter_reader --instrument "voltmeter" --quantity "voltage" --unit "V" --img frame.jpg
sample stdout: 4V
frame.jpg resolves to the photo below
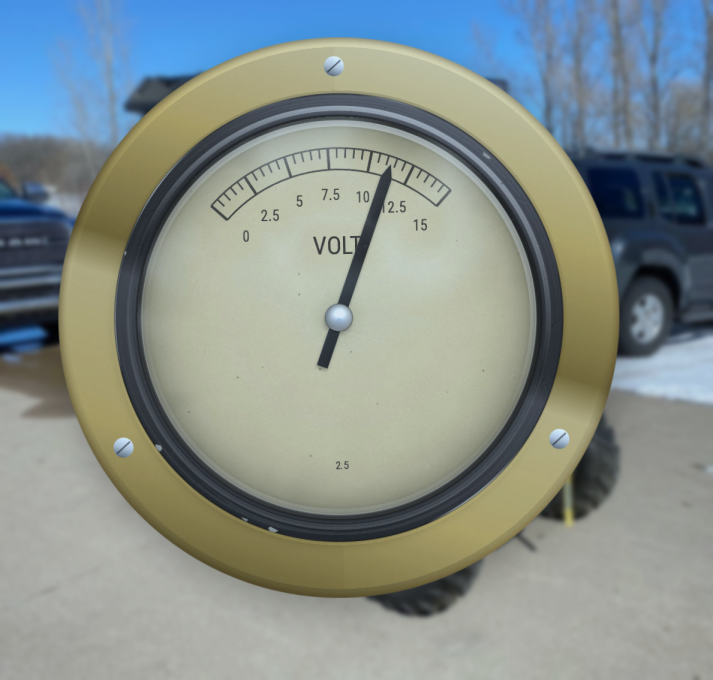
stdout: 11.25V
